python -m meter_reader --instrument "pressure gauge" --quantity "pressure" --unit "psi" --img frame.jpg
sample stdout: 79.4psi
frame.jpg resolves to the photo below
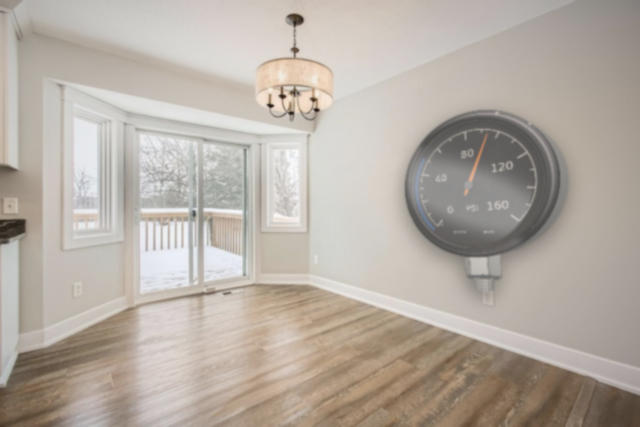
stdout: 95psi
